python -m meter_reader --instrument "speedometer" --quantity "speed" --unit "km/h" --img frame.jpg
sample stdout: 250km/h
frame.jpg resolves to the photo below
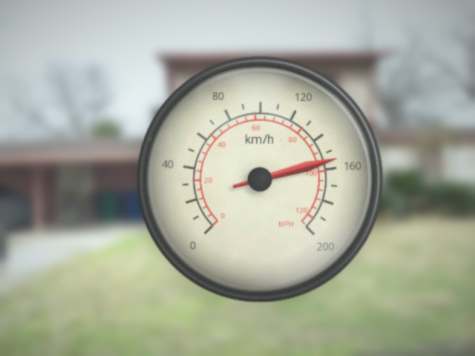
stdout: 155km/h
